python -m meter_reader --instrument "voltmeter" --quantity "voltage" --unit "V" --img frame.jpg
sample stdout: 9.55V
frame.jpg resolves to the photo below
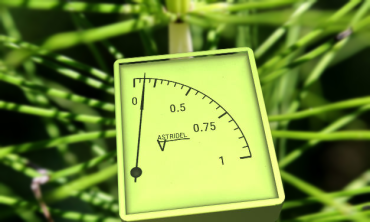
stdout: 0.15V
